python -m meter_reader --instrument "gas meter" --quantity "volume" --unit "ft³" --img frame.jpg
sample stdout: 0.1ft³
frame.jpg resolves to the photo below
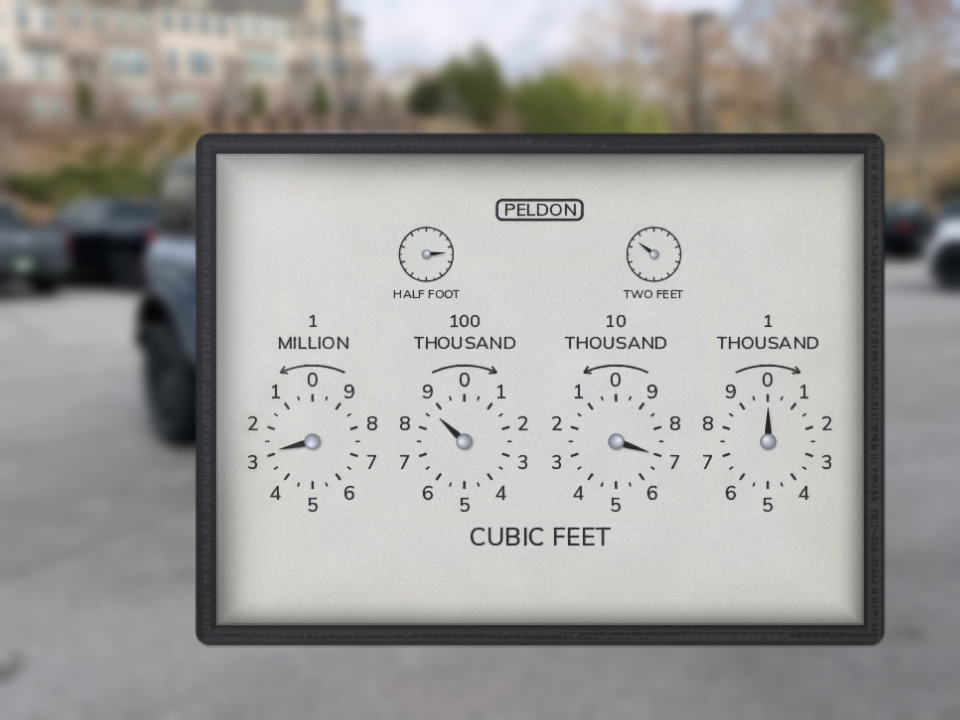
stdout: 287000ft³
